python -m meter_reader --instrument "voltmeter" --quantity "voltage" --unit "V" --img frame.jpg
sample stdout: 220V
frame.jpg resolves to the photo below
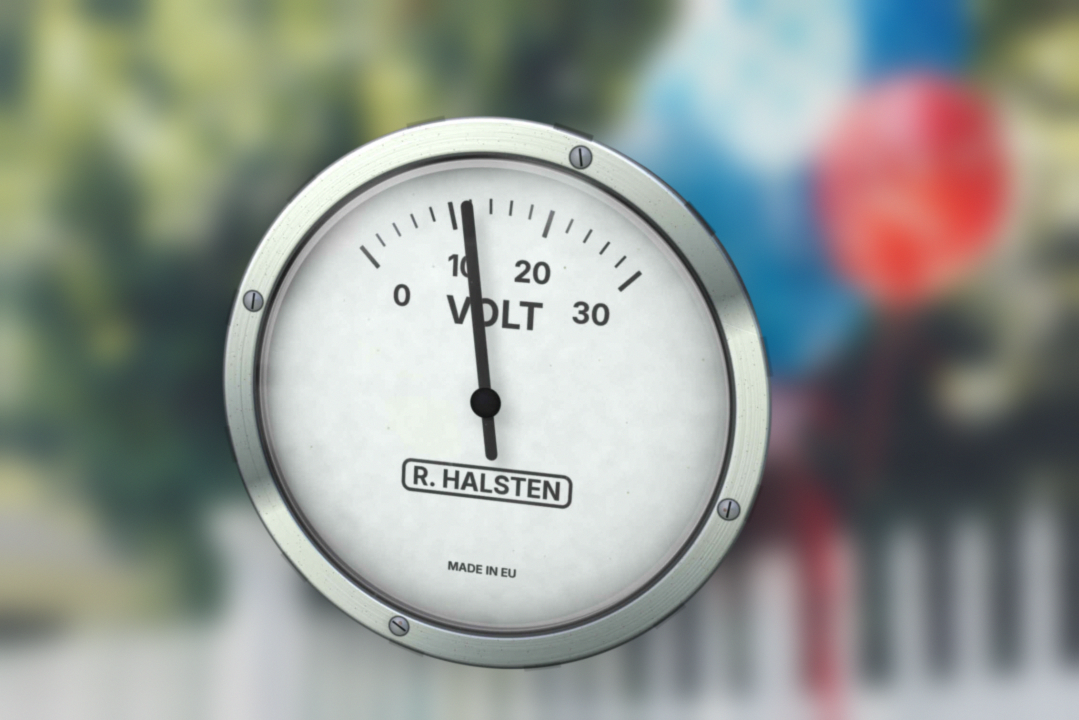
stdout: 12V
